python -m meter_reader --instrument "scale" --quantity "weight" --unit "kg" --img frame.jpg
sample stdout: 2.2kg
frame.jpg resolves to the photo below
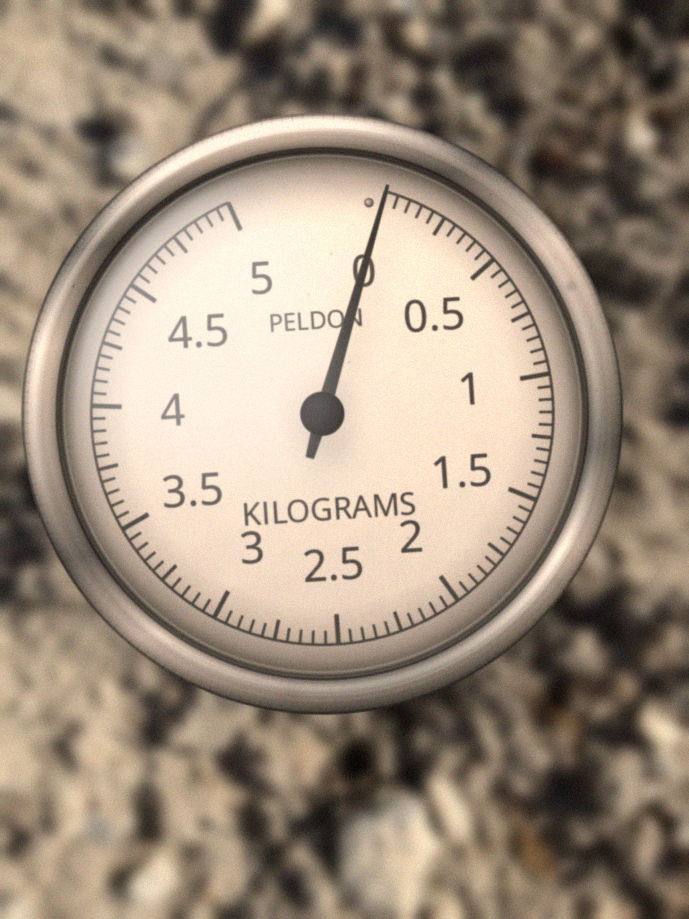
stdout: 0kg
